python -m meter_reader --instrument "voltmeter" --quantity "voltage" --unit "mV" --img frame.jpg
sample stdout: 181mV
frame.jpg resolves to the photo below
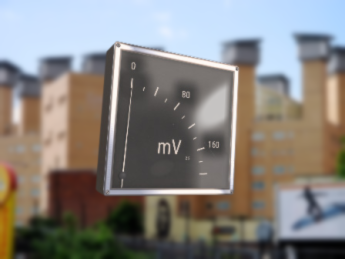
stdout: 0mV
